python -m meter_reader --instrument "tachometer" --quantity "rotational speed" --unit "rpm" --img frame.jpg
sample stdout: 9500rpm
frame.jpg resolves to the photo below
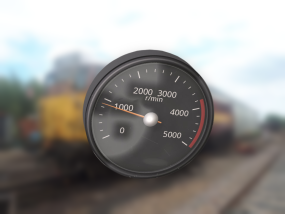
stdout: 900rpm
